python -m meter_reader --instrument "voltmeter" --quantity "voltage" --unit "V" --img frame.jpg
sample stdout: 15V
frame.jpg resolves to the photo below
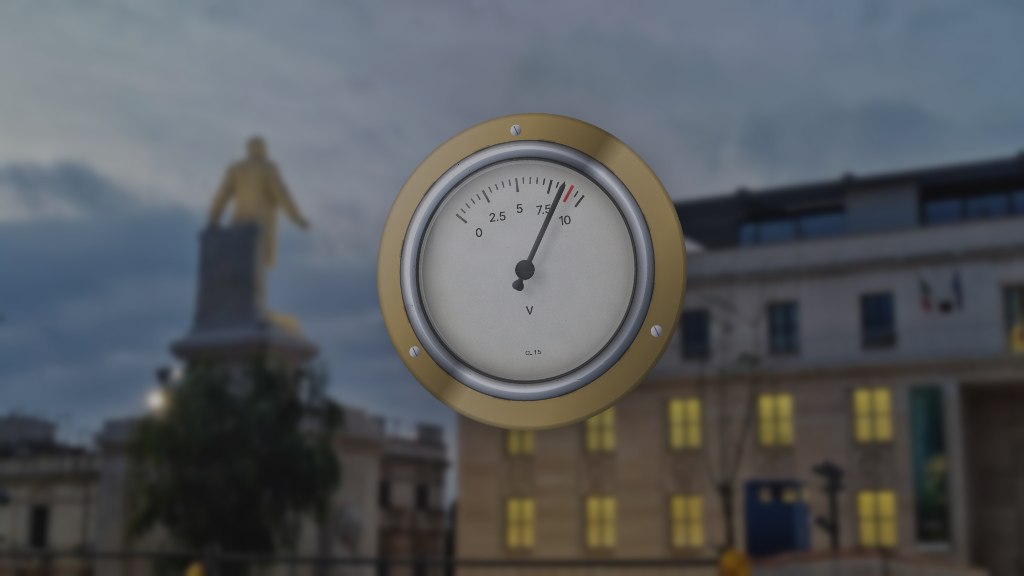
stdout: 8.5V
